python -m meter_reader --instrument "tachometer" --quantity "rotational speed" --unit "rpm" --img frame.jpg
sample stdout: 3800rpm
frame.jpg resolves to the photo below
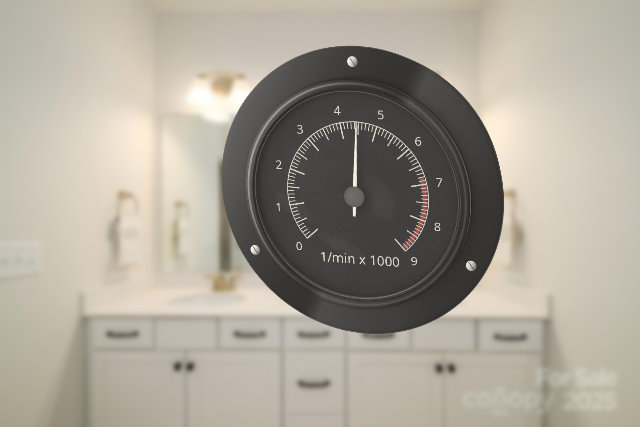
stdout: 4500rpm
